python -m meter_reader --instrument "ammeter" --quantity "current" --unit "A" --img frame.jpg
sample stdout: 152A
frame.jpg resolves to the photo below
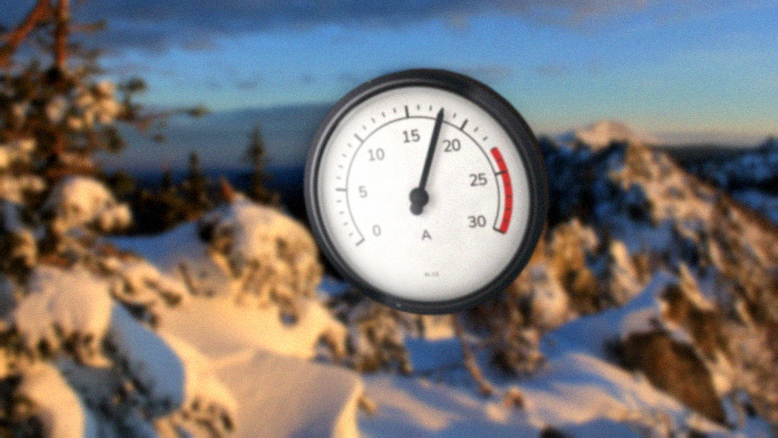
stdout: 18A
